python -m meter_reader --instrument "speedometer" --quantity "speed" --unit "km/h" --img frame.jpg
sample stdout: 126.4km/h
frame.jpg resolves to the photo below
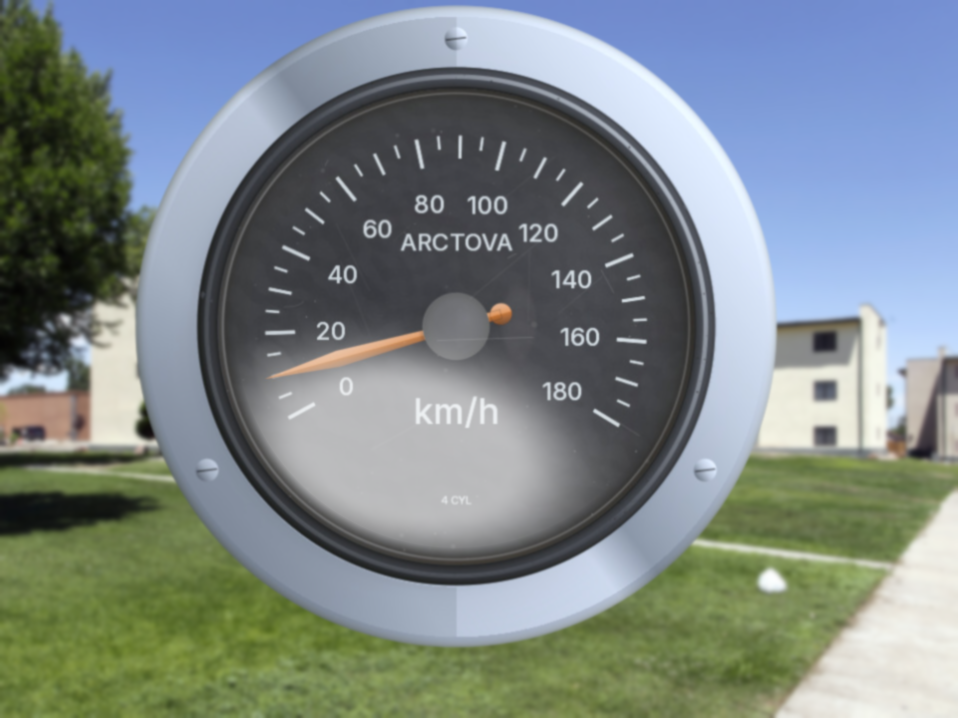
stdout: 10km/h
